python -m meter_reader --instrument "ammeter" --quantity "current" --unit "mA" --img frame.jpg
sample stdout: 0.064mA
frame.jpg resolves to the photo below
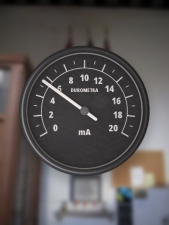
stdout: 5.5mA
